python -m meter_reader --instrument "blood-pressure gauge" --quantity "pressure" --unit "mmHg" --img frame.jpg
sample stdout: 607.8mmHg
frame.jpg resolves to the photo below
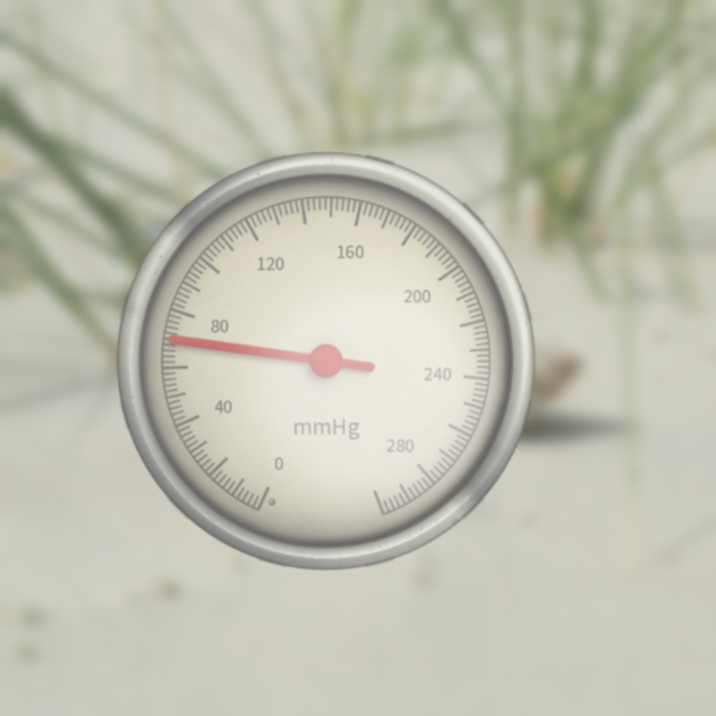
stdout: 70mmHg
